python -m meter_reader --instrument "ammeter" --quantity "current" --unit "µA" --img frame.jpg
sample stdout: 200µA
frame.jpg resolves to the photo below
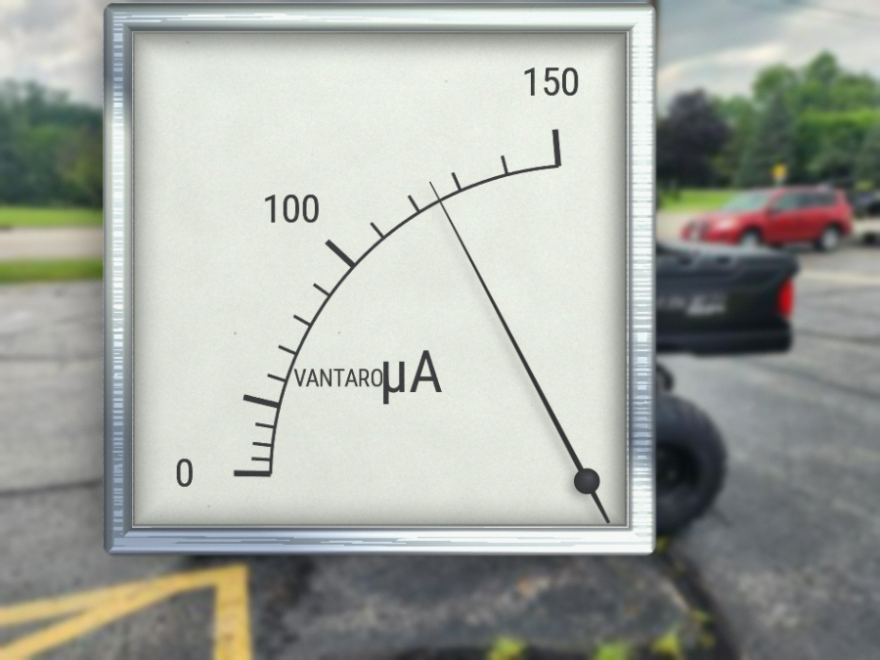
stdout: 125µA
